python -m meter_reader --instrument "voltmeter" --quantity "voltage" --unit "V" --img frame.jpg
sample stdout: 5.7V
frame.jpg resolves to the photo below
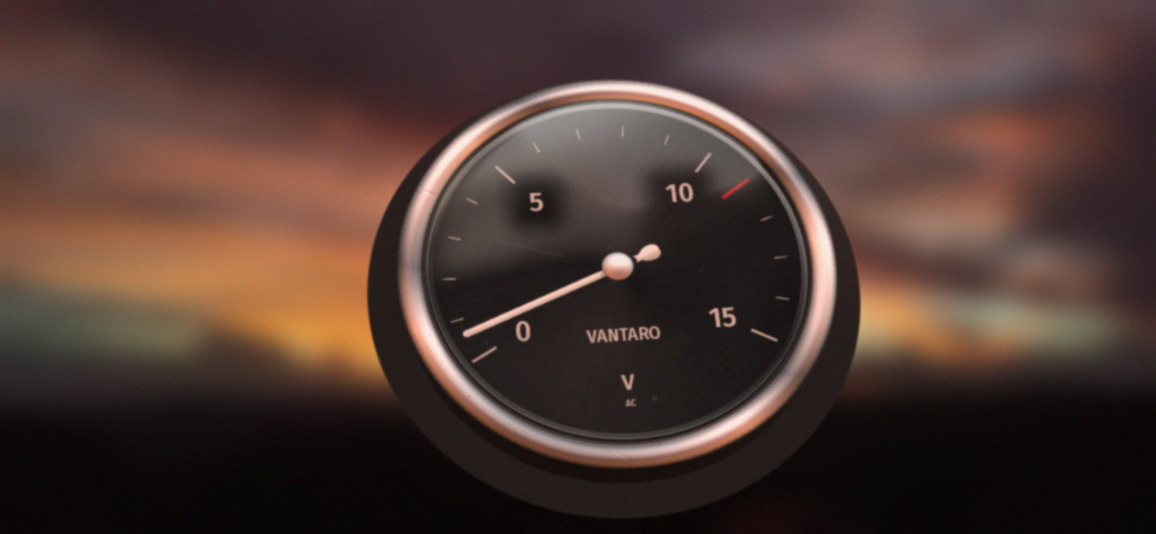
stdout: 0.5V
